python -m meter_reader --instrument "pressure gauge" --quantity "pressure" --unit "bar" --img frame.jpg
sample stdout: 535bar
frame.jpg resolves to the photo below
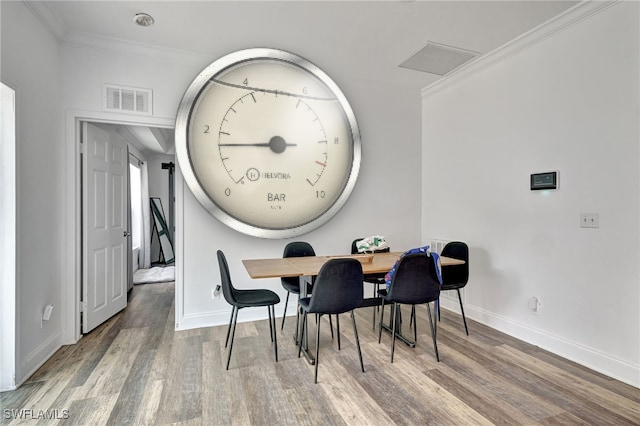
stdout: 1.5bar
